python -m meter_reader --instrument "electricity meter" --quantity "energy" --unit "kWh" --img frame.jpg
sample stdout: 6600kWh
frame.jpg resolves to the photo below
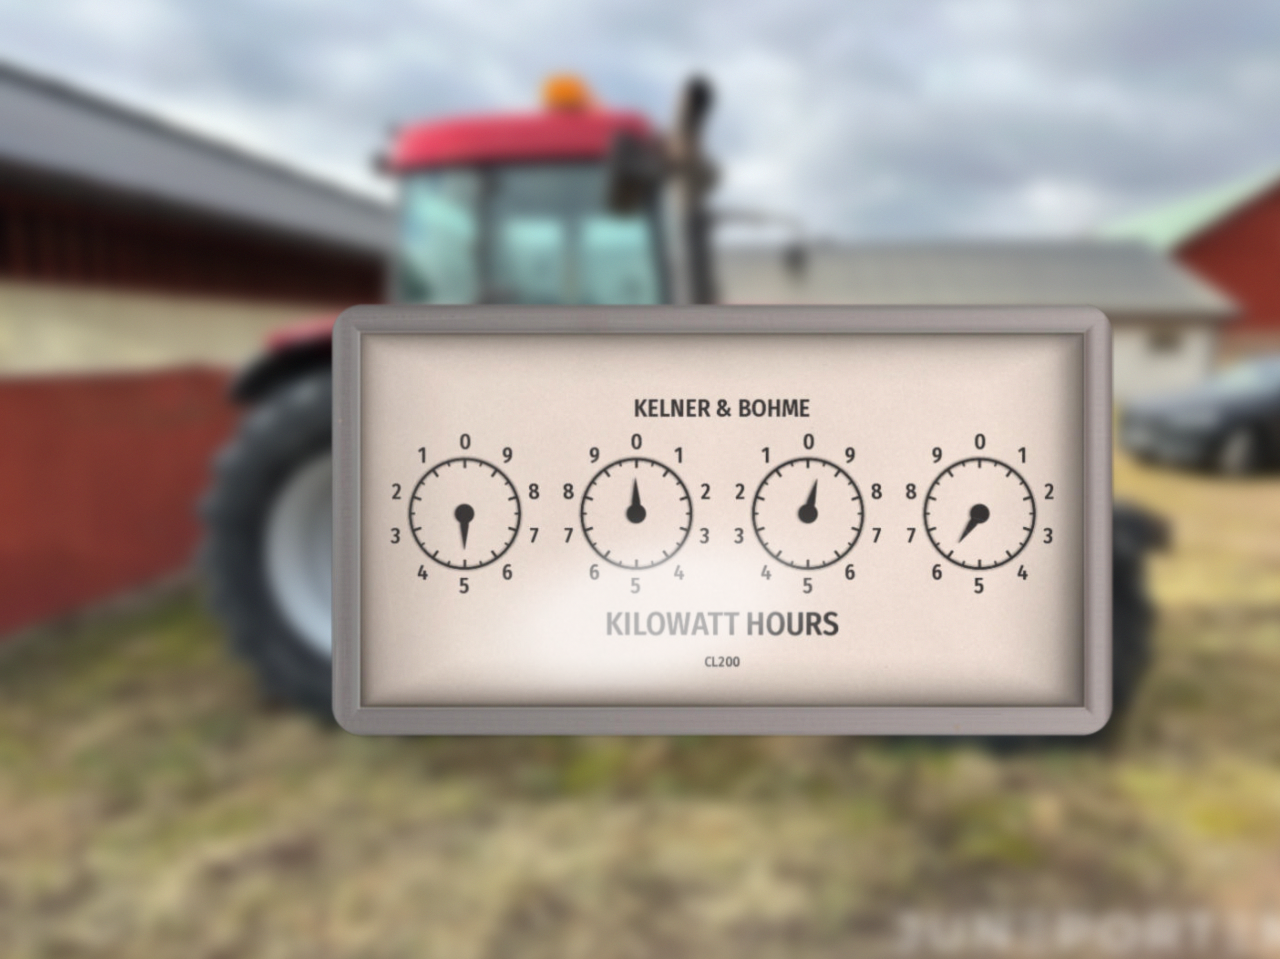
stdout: 4996kWh
